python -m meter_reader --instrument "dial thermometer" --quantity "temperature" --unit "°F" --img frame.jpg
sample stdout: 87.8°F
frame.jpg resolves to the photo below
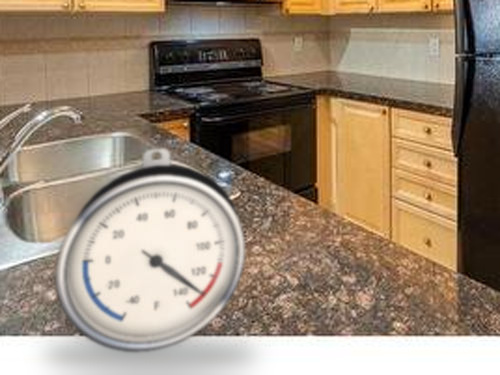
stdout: 130°F
